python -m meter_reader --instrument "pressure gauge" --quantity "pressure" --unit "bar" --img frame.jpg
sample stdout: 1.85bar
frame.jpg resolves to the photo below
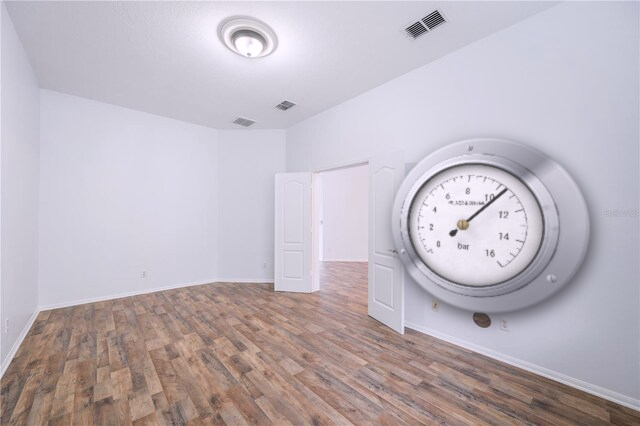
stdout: 10.5bar
